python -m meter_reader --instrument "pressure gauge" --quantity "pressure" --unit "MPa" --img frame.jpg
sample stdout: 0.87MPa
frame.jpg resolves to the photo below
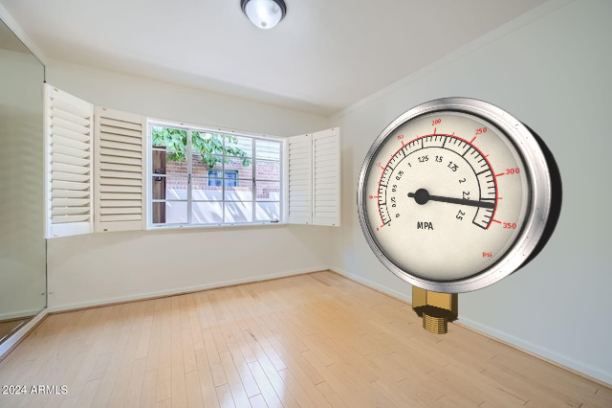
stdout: 2.3MPa
